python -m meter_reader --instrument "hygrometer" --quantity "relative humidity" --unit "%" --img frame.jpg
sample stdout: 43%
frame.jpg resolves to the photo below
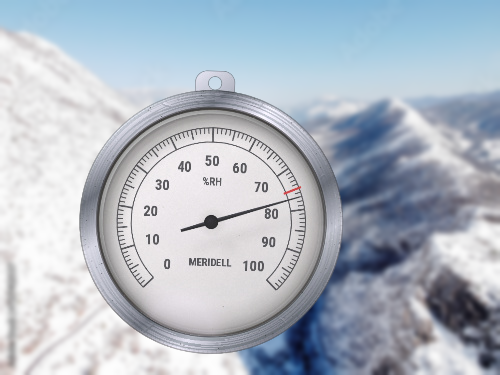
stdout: 77%
